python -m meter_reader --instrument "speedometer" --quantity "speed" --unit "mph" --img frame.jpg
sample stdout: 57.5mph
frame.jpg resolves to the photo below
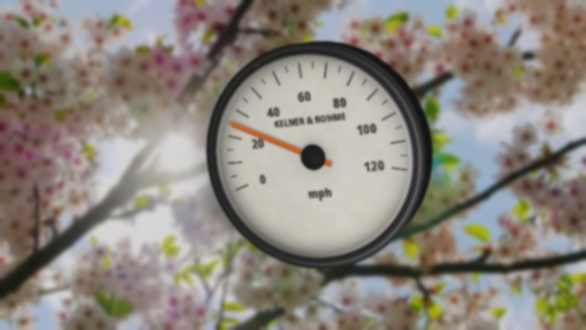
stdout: 25mph
